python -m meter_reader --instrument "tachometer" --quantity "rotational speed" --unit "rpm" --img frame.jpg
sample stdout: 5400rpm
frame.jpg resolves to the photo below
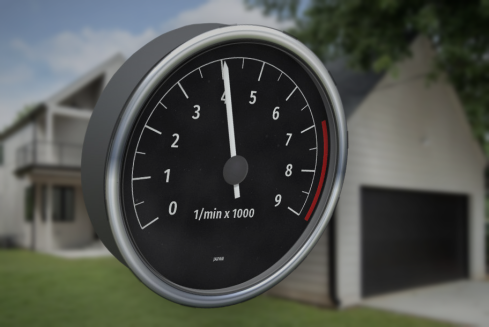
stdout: 4000rpm
